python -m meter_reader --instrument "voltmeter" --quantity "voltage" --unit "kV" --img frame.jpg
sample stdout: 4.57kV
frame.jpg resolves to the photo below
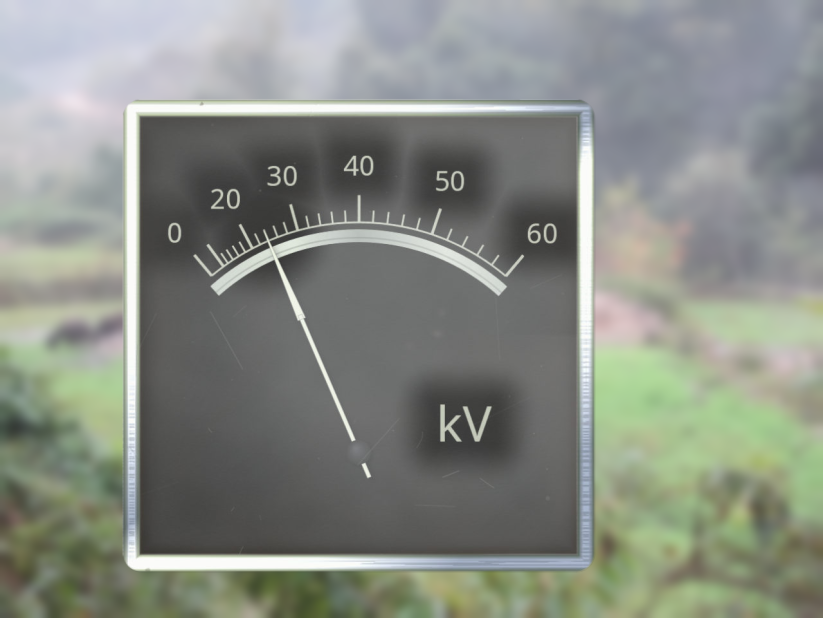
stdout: 24kV
